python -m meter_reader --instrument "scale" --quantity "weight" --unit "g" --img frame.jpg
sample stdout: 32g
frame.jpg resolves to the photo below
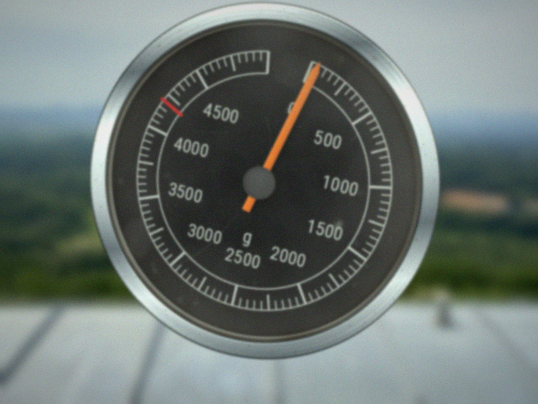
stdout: 50g
